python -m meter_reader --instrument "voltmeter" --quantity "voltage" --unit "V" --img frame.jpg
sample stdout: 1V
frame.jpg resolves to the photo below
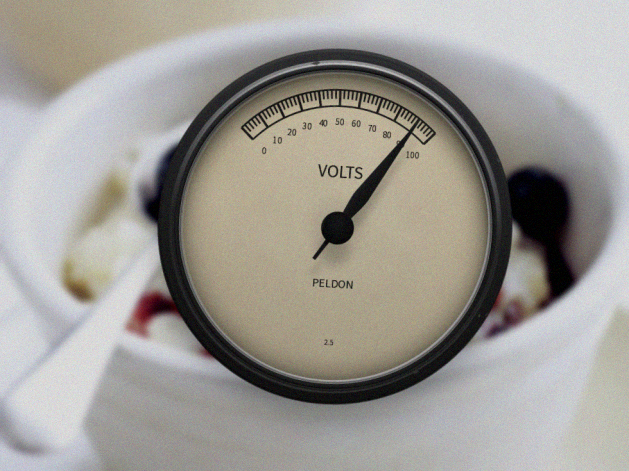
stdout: 90V
